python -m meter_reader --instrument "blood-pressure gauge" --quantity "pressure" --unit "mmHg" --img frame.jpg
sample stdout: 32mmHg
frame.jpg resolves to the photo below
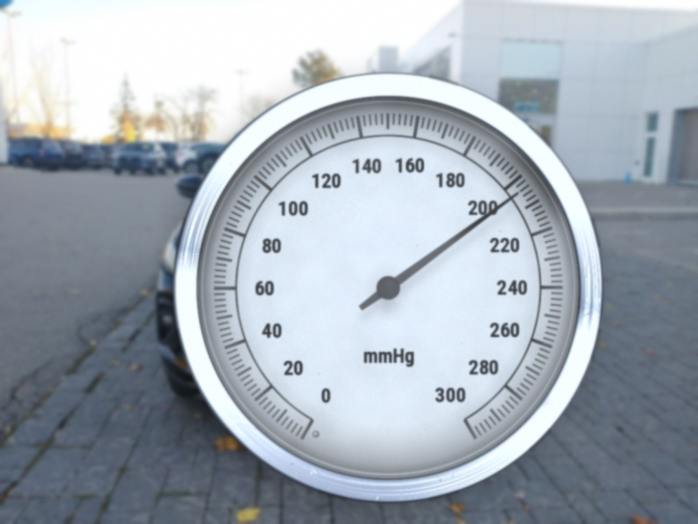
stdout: 204mmHg
